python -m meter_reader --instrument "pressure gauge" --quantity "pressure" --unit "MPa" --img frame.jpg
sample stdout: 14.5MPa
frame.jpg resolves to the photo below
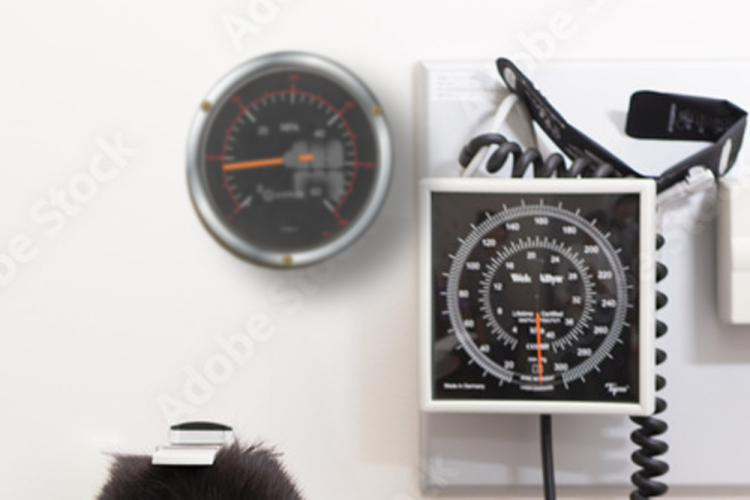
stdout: 8MPa
